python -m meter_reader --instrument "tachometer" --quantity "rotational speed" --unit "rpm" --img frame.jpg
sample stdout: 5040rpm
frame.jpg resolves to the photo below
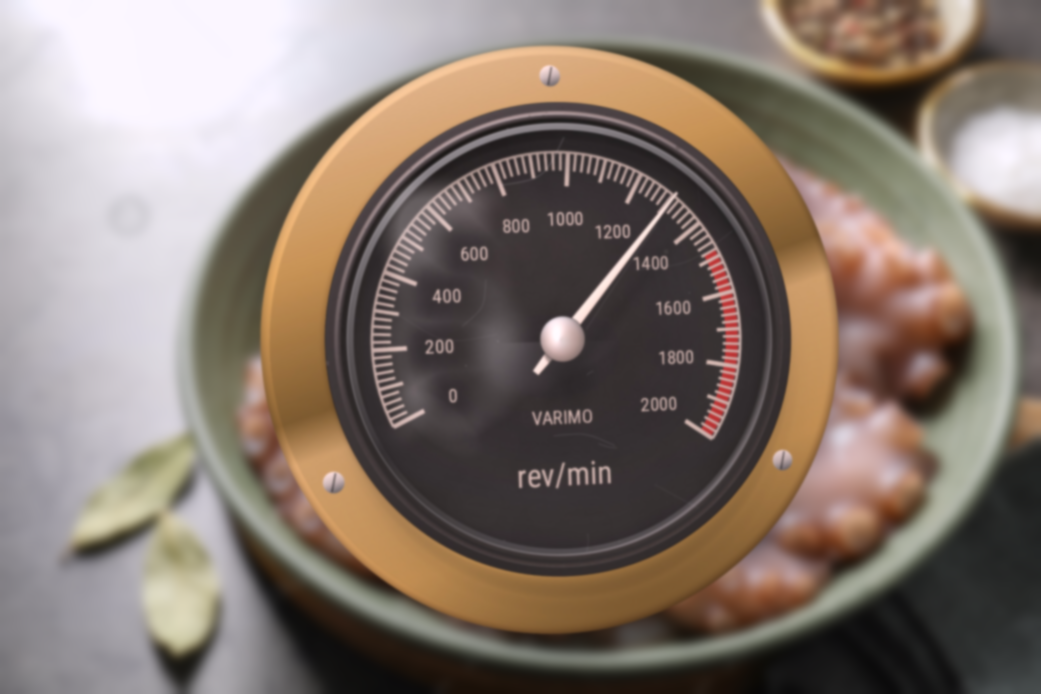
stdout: 1300rpm
